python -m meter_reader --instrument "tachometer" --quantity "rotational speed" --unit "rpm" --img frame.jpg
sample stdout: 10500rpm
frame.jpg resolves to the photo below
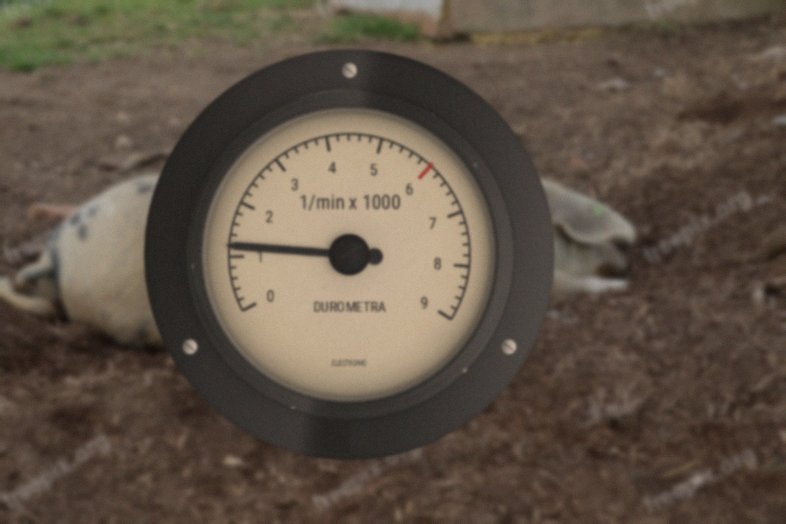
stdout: 1200rpm
